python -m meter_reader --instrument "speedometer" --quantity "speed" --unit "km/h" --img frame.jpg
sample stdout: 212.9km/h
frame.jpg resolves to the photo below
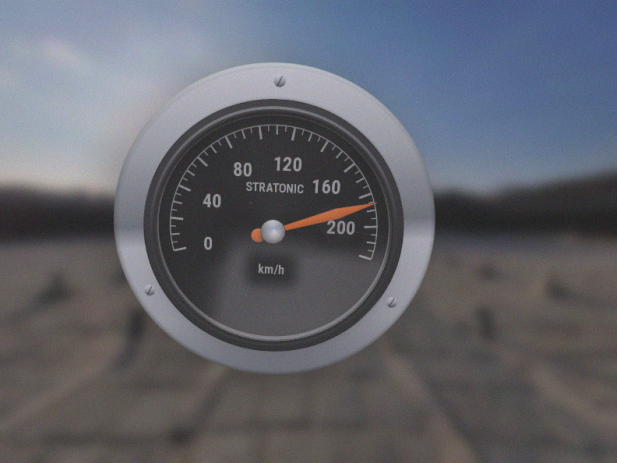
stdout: 185km/h
